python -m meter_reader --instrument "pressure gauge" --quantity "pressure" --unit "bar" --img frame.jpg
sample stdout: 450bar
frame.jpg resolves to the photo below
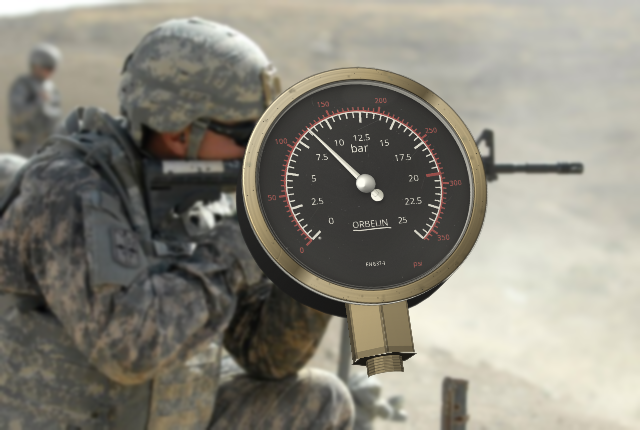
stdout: 8.5bar
